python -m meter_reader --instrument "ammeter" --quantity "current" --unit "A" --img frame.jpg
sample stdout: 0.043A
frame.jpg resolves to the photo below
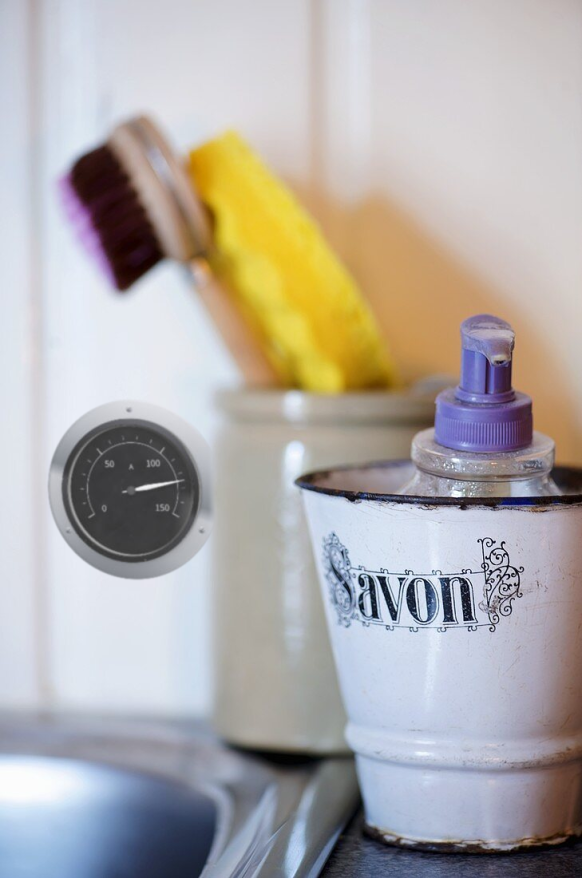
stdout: 125A
